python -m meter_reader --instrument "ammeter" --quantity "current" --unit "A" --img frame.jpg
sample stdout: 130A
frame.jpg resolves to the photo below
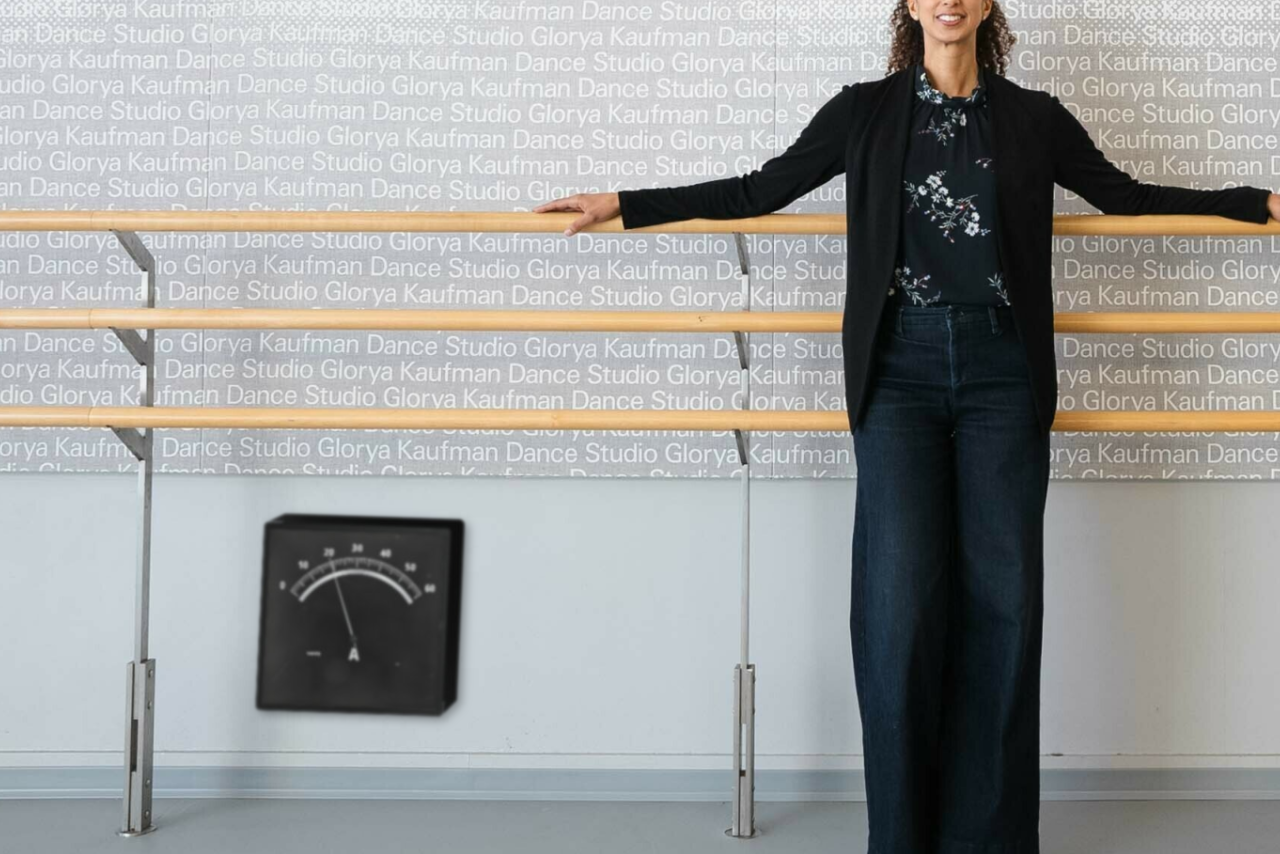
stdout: 20A
